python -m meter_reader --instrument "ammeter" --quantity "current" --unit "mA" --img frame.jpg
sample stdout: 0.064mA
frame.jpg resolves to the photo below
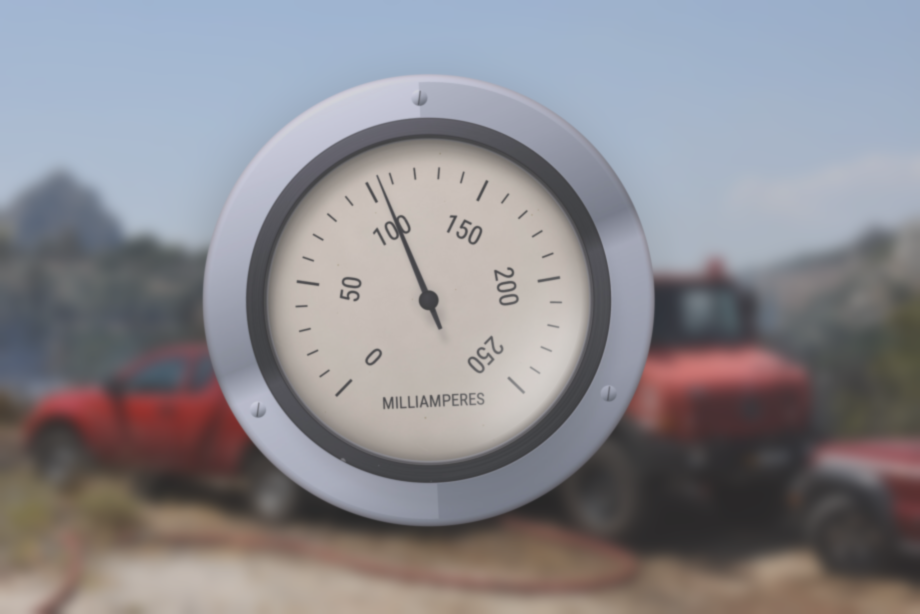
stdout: 105mA
